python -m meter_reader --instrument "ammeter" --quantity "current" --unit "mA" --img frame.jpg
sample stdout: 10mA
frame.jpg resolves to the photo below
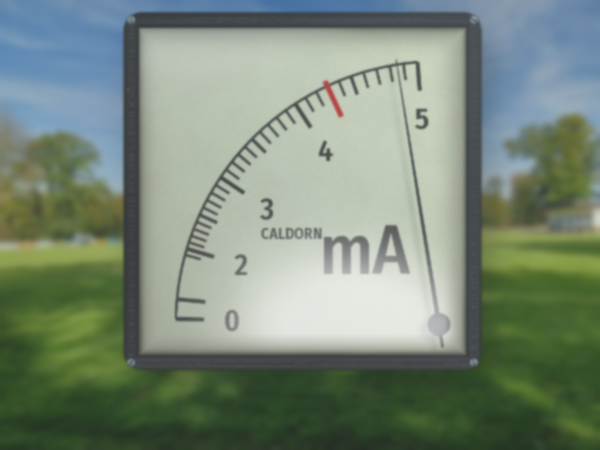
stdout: 4.85mA
